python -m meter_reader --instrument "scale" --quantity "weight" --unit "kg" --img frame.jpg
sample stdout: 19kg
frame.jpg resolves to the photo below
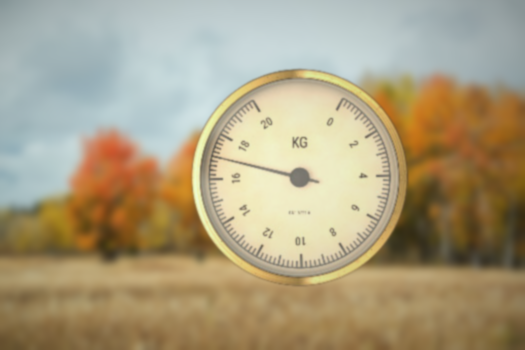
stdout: 17kg
